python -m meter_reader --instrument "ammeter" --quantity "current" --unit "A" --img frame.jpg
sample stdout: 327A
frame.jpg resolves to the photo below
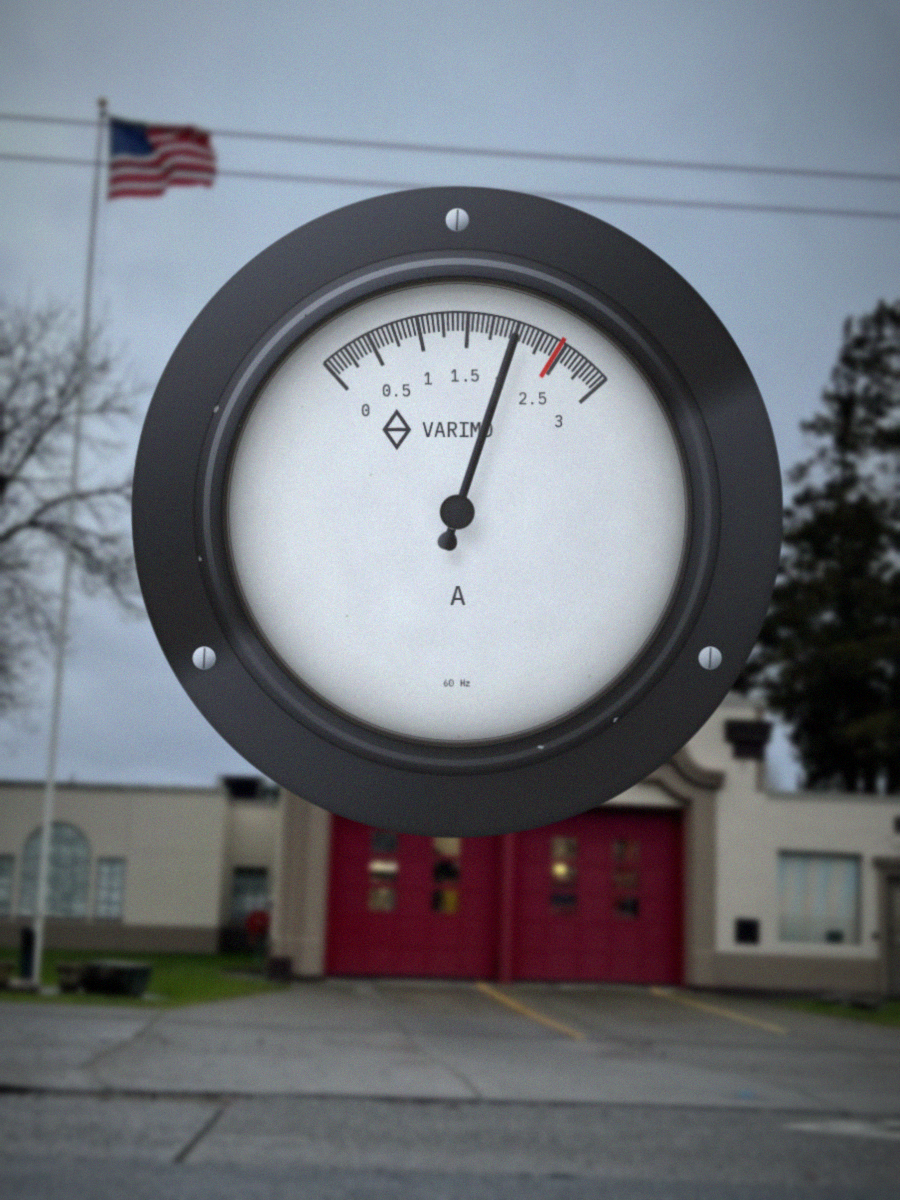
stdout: 2A
